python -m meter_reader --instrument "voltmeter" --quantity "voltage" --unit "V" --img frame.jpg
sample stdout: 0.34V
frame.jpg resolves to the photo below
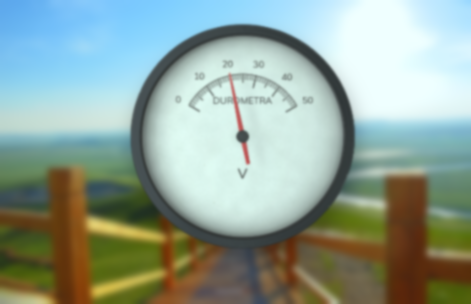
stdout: 20V
